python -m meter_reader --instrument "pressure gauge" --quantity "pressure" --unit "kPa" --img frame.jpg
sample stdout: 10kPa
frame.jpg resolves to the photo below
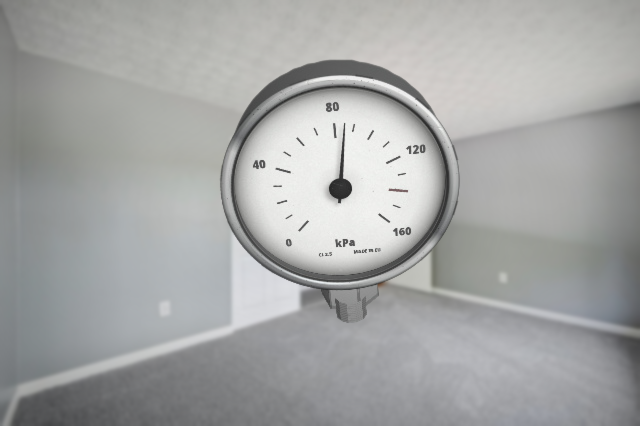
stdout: 85kPa
